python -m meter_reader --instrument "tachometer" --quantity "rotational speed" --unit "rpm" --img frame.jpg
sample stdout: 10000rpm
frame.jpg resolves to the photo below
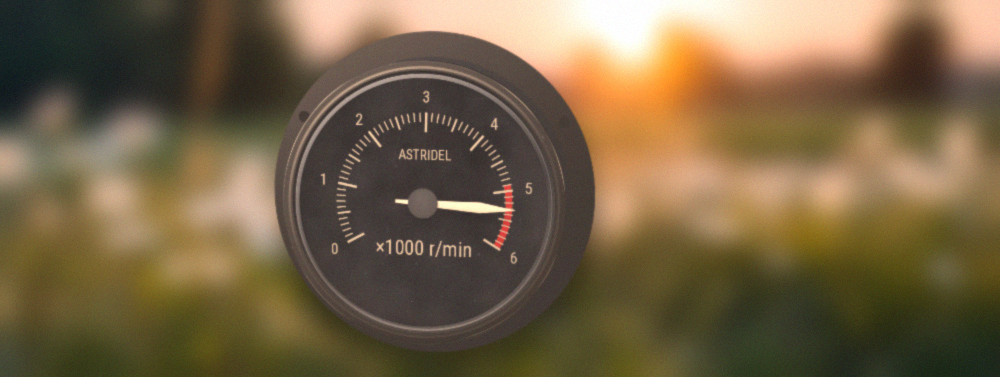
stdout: 5300rpm
